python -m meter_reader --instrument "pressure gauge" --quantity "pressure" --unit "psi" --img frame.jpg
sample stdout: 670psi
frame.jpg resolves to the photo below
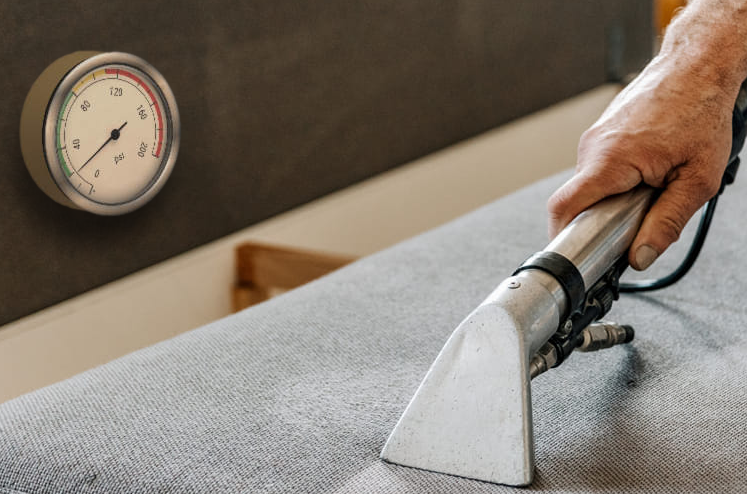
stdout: 20psi
